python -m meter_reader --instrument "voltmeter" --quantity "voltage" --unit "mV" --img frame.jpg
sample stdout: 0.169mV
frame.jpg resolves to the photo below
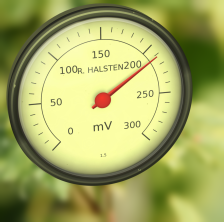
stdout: 210mV
